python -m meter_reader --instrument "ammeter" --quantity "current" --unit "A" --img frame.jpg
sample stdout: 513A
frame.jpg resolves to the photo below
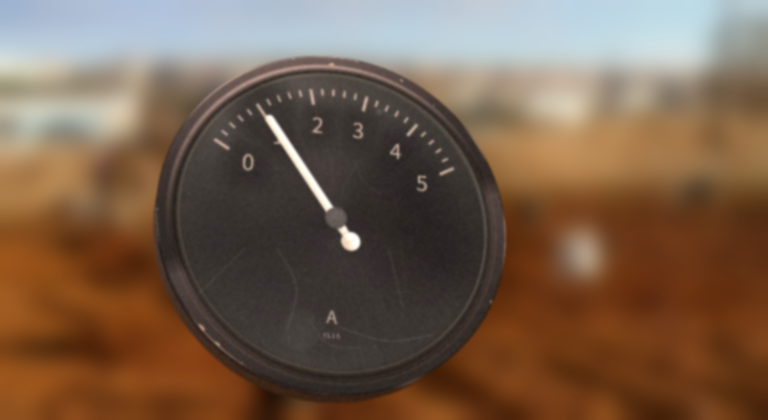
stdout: 1A
